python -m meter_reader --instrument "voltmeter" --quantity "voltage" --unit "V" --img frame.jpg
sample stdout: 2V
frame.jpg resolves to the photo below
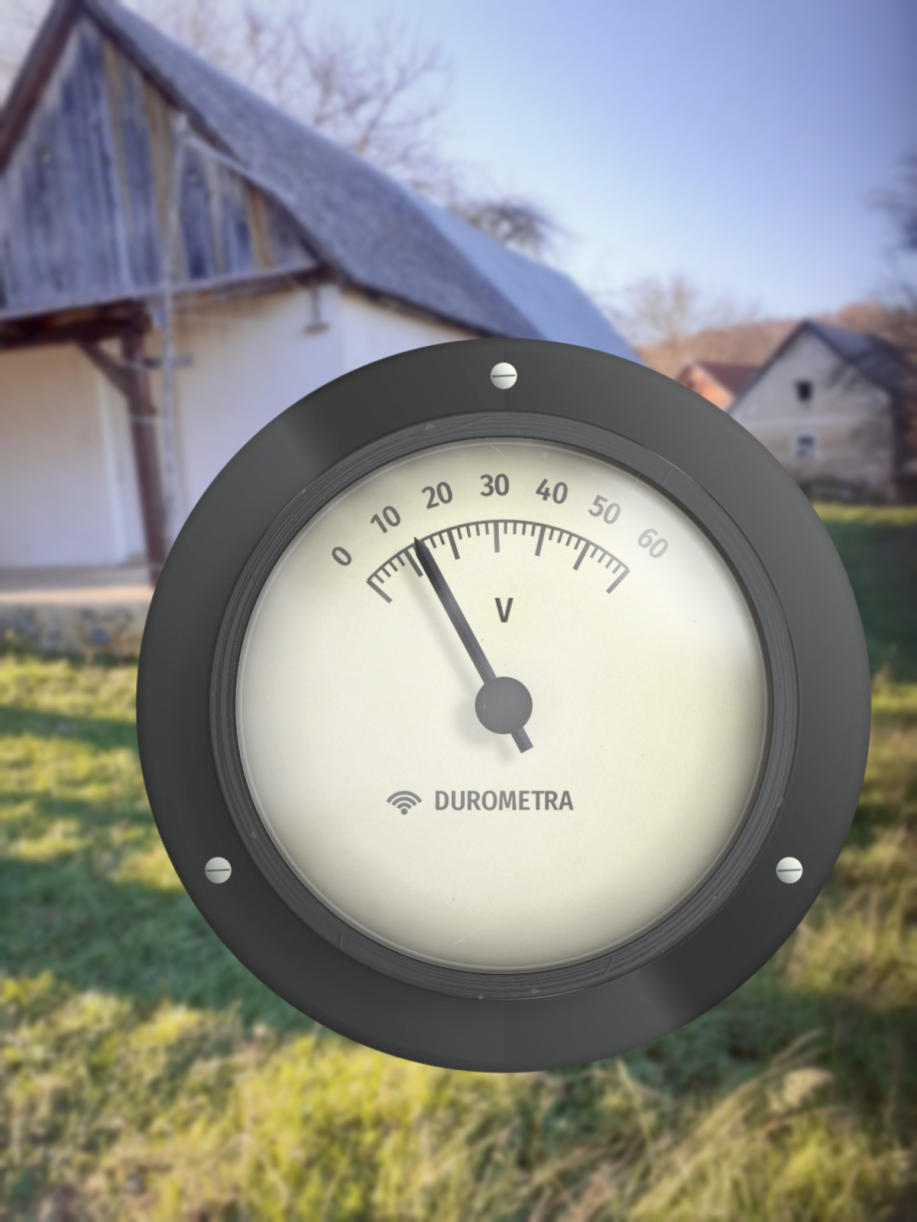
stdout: 13V
